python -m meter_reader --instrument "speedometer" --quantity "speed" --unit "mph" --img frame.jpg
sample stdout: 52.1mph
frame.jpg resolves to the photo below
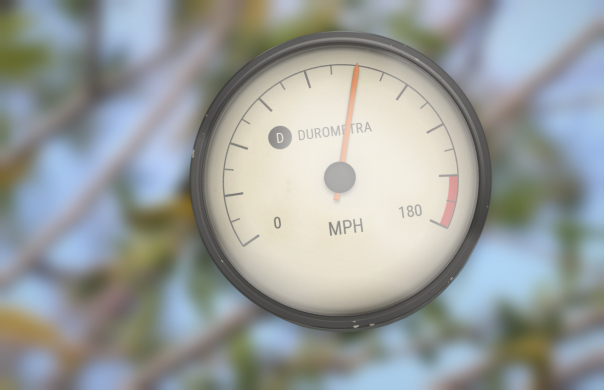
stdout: 100mph
